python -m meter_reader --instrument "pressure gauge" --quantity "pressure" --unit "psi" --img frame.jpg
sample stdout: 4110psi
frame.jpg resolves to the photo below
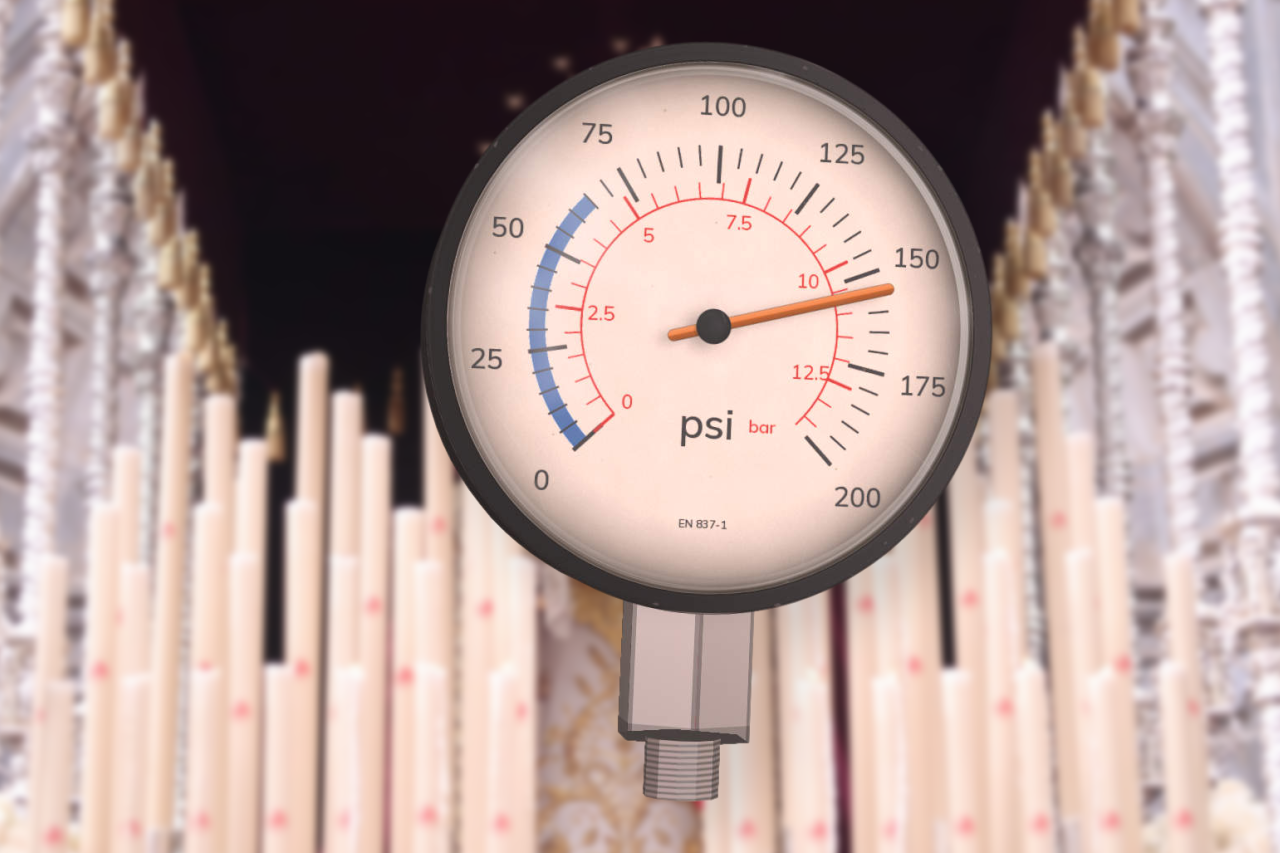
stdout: 155psi
